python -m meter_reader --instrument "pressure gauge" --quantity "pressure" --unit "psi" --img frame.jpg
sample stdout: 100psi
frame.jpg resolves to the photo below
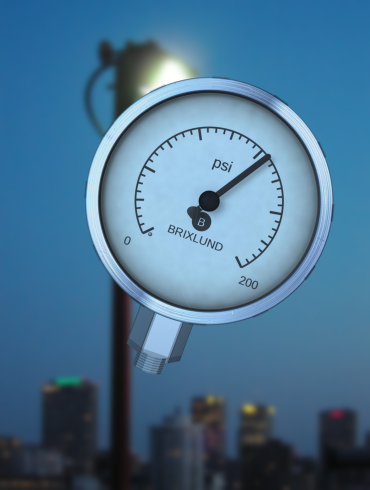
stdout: 125psi
